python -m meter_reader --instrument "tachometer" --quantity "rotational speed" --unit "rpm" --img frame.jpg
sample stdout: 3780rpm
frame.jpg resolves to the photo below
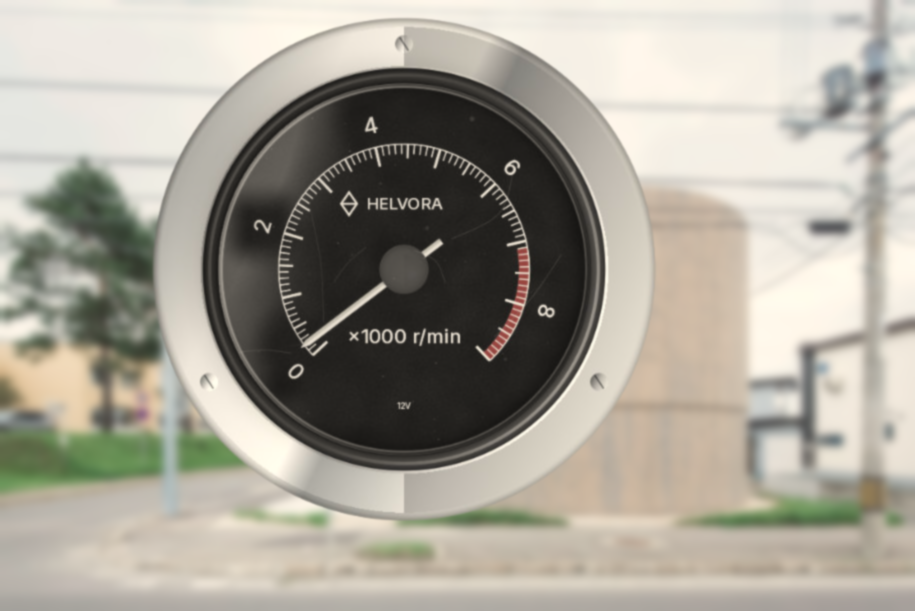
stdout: 200rpm
